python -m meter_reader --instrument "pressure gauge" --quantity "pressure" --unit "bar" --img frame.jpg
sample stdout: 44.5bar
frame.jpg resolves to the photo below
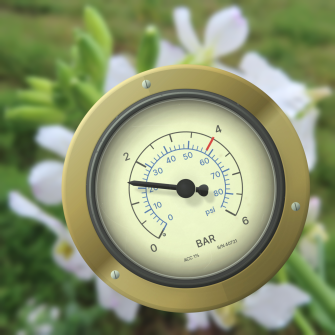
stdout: 1.5bar
